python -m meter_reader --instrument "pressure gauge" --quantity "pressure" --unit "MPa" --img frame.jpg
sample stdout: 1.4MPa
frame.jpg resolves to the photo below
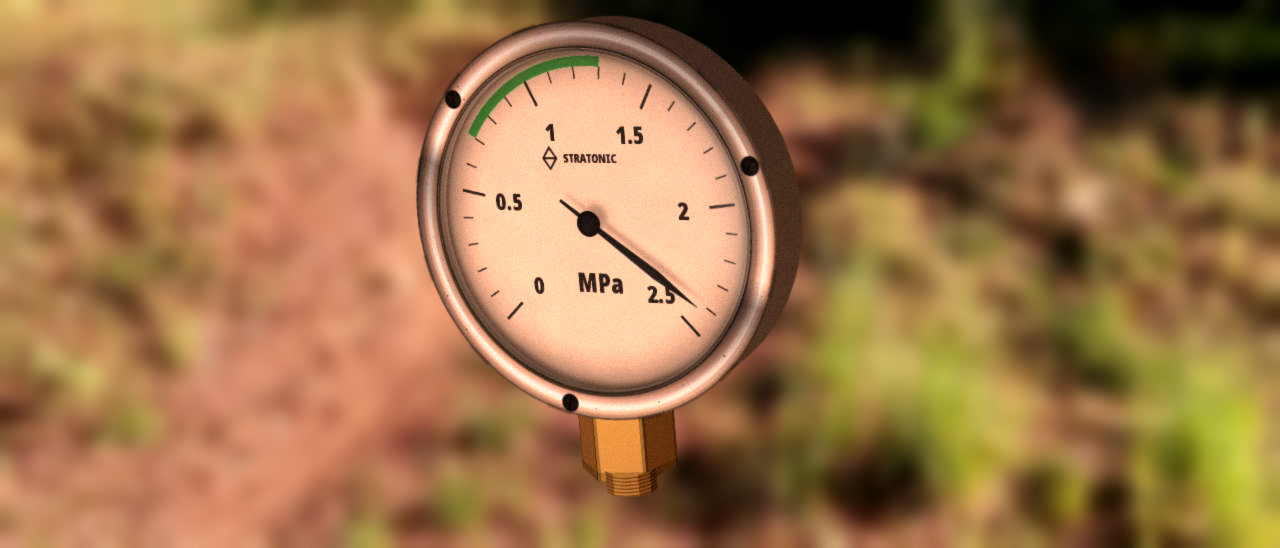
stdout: 2.4MPa
